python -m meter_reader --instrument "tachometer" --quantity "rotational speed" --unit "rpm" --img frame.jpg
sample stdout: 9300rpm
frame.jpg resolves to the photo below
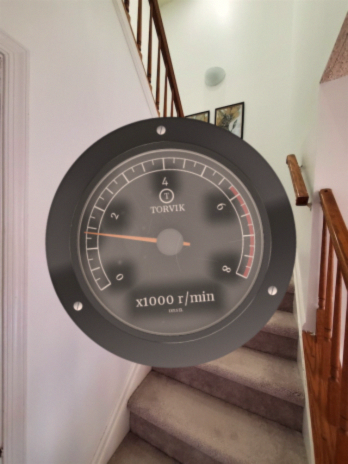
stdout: 1375rpm
